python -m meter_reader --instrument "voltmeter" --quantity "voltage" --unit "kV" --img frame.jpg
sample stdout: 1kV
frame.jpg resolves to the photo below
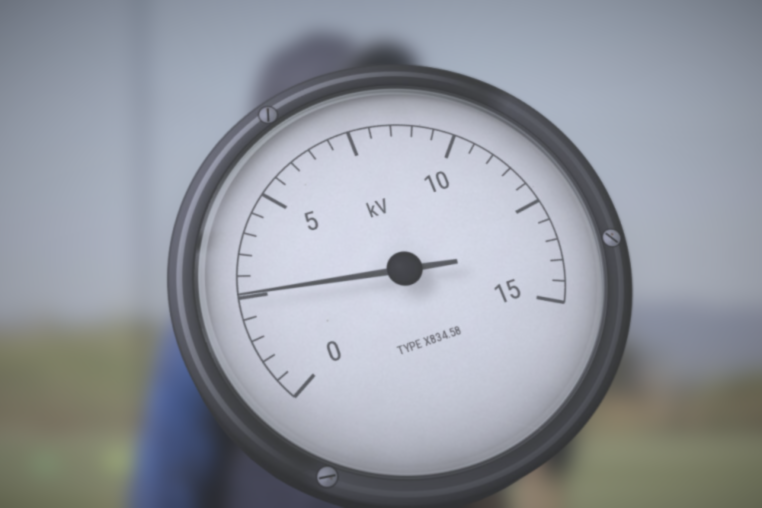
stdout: 2.5kV
